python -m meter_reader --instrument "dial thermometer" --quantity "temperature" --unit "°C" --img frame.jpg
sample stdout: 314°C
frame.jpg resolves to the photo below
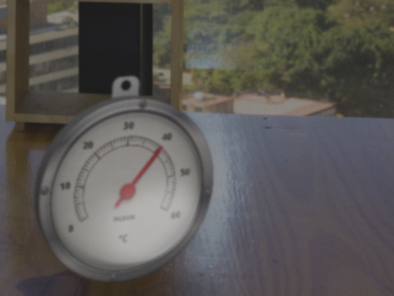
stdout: 40°C
